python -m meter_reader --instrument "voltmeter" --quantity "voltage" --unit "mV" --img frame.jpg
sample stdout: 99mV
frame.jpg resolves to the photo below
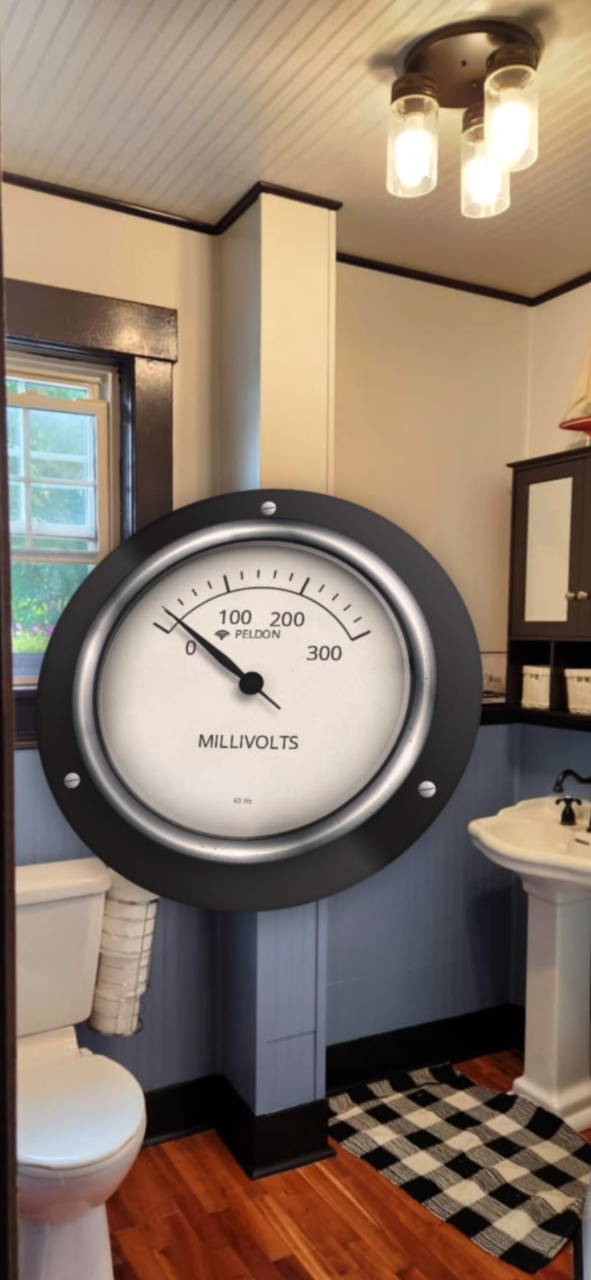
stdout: 20mV
